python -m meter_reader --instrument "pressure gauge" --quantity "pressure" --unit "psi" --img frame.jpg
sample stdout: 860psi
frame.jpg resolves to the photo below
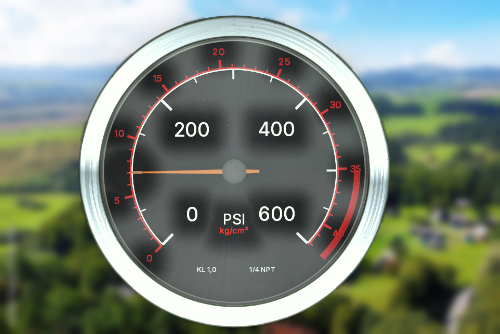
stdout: 100psi
